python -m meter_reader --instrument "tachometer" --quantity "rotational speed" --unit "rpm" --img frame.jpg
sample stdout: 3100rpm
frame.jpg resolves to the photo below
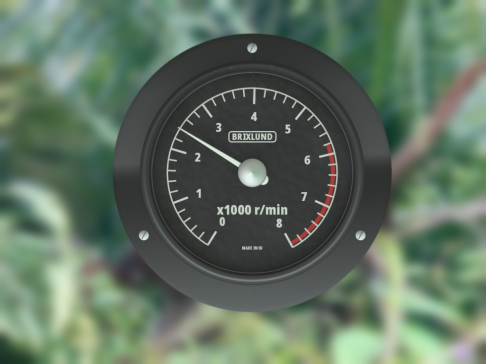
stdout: 2400rpm
